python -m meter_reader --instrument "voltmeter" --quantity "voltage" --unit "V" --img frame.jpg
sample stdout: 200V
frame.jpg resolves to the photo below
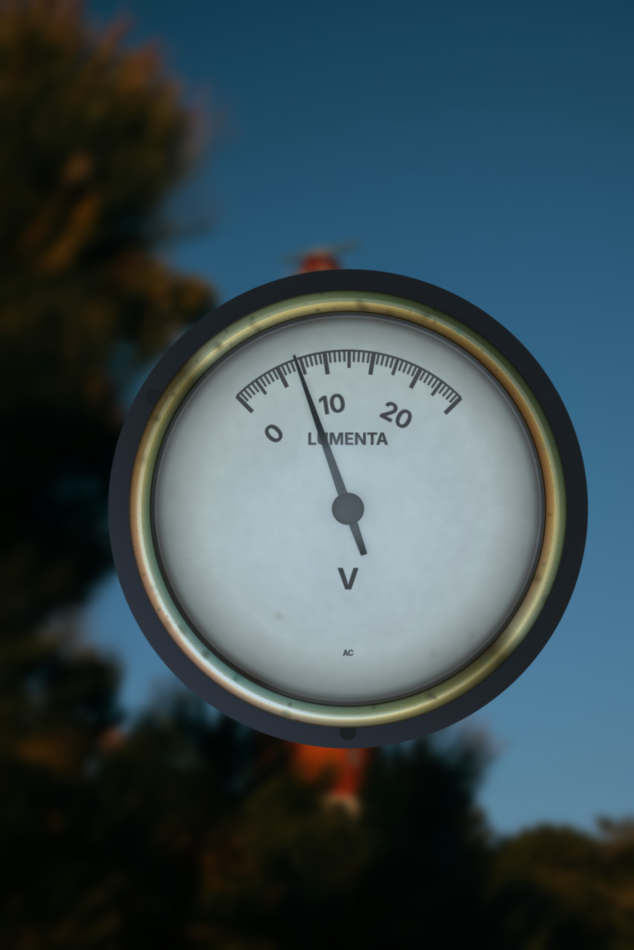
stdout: 7V
